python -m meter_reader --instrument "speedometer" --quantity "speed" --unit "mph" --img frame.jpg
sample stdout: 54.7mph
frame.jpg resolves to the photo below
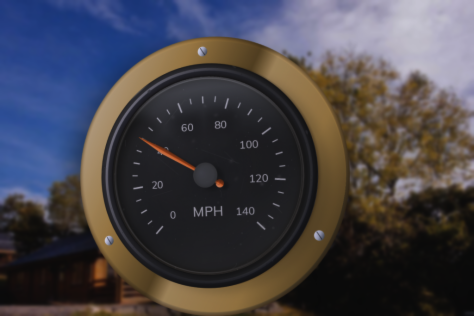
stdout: 40mph
